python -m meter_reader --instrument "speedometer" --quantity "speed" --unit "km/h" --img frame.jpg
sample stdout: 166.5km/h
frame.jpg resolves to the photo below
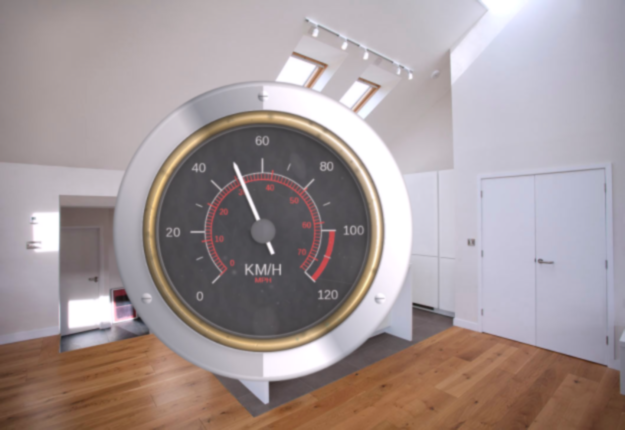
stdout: 50km/h
